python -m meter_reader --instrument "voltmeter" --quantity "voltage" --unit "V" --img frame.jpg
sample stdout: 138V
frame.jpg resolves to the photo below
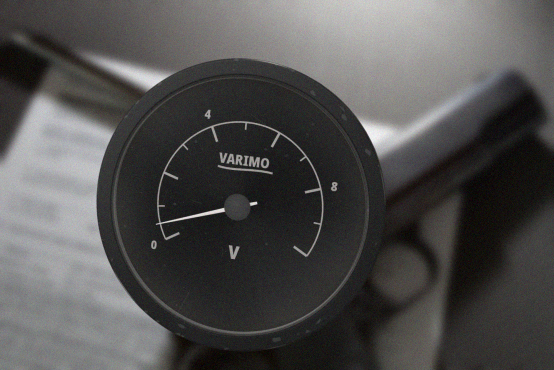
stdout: 0.5V
